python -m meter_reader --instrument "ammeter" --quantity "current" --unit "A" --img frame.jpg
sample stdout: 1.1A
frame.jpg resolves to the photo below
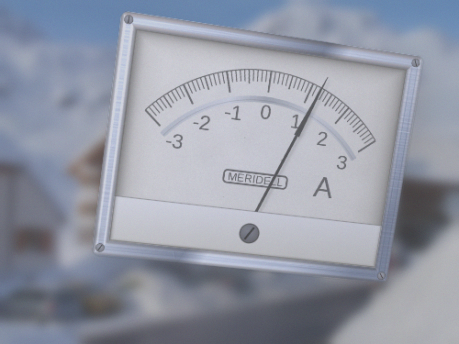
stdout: 1.2A
